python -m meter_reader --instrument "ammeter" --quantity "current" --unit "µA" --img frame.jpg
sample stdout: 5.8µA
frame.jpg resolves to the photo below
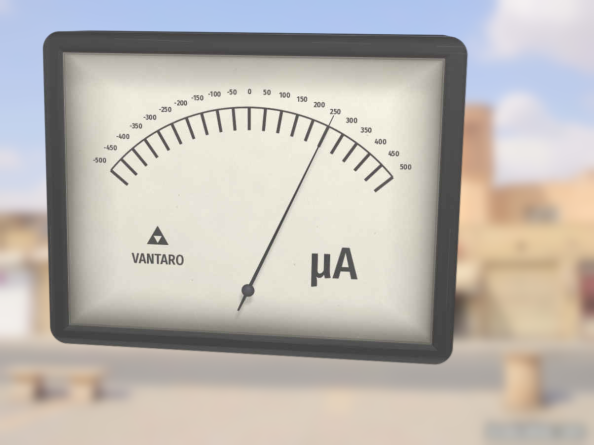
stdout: 250µA
